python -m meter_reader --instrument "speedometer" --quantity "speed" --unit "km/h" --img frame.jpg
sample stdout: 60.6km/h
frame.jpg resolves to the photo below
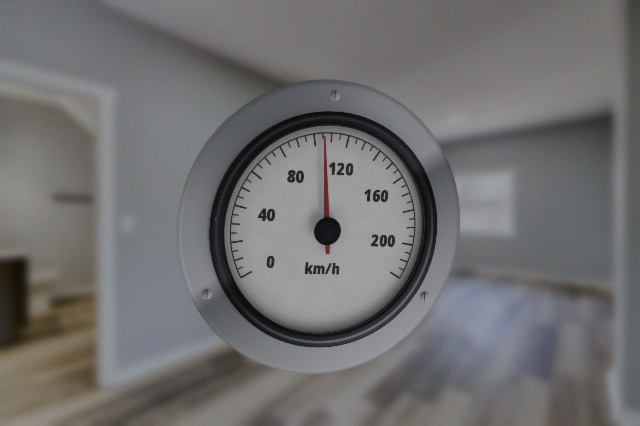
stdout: 105km/h
